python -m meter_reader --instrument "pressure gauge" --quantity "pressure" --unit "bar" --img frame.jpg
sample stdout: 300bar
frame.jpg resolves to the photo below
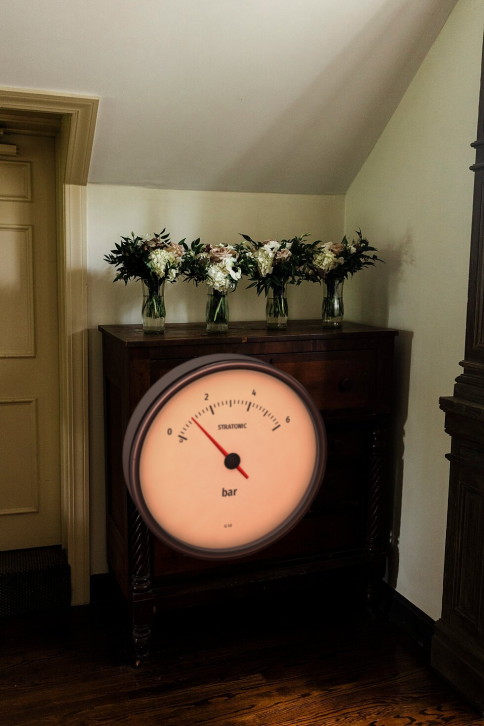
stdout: 1bar
